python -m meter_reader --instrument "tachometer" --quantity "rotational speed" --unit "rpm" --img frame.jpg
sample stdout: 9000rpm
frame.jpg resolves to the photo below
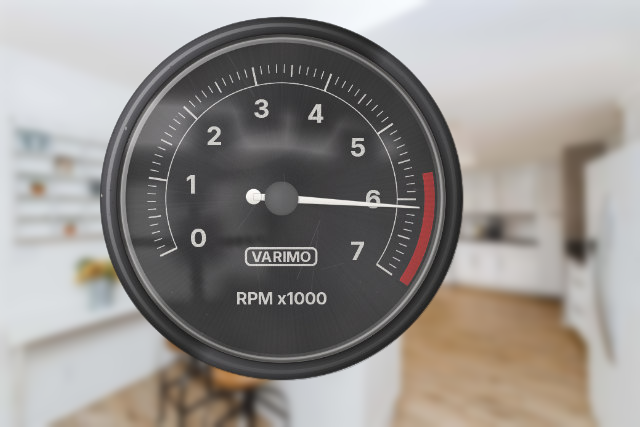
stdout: 6100rpm
